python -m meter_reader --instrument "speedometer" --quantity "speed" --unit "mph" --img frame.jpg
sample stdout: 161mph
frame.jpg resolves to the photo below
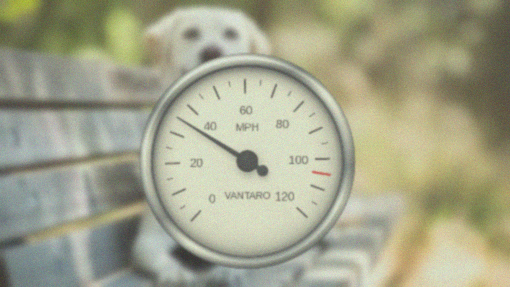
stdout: 35mph
